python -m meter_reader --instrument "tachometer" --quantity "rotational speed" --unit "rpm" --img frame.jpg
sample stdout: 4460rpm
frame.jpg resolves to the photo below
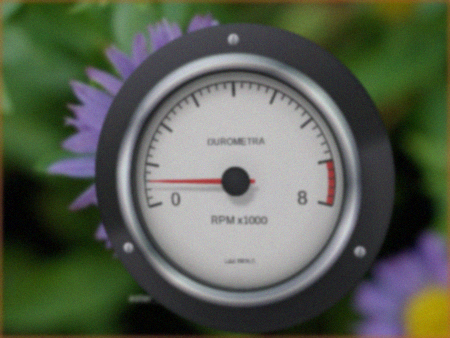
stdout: 600rpm
